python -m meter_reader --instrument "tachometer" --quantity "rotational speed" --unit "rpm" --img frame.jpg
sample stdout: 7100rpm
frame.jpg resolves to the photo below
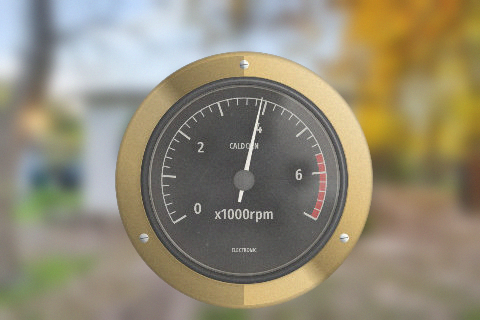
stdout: 3900rpm
